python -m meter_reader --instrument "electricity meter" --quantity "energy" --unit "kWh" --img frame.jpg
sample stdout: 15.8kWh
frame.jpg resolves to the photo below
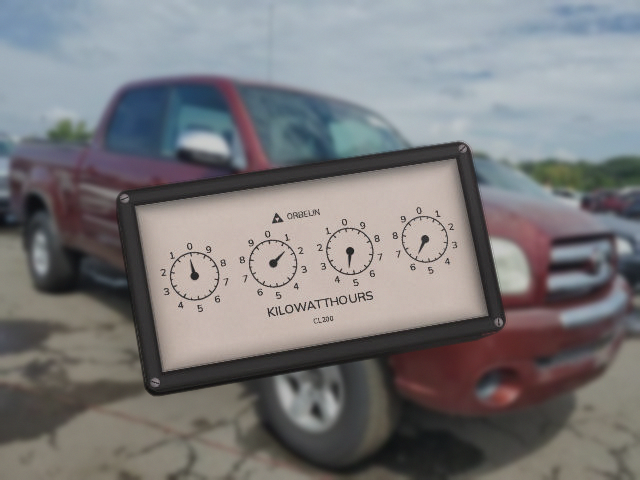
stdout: 146kWh
